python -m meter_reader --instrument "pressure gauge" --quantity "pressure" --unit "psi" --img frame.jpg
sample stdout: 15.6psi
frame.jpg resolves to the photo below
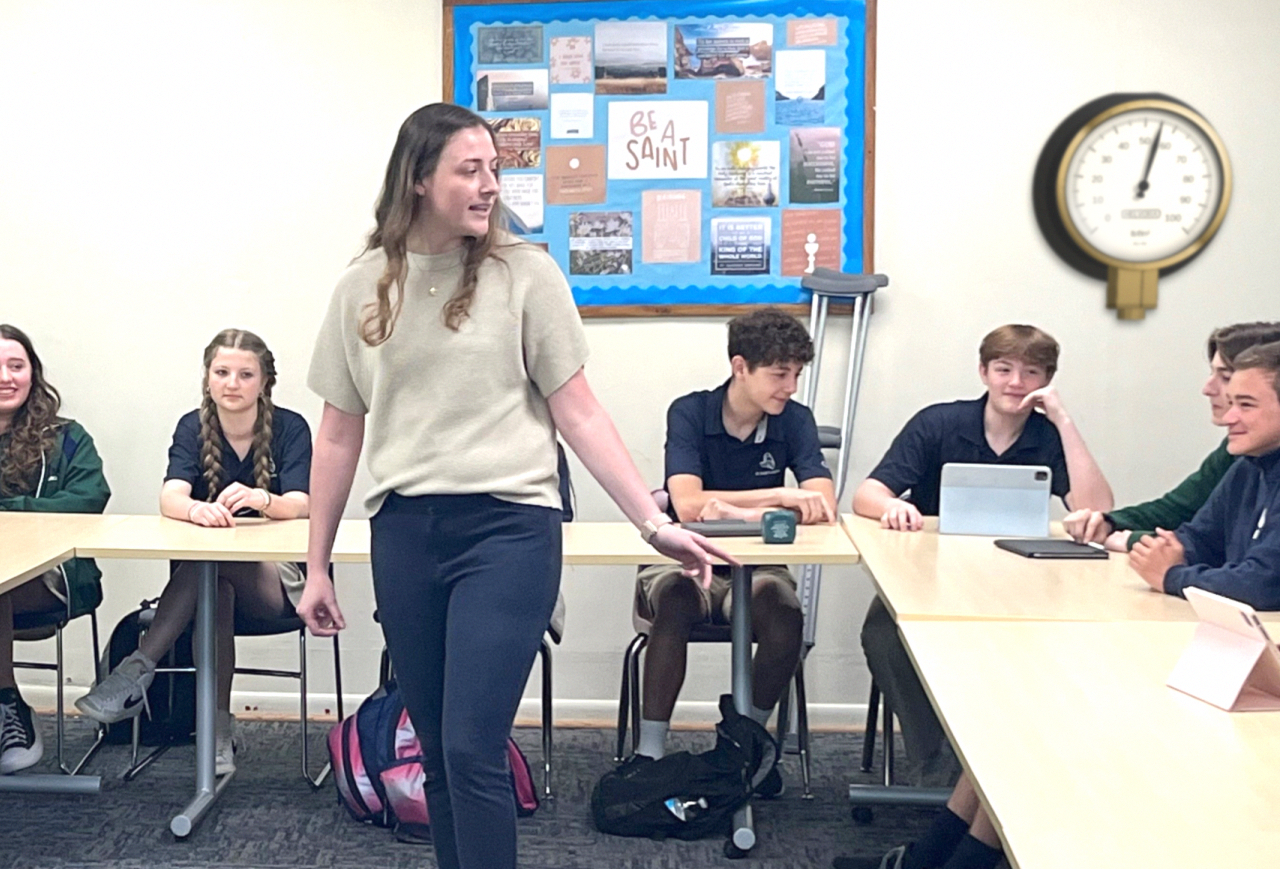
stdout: 55psi
